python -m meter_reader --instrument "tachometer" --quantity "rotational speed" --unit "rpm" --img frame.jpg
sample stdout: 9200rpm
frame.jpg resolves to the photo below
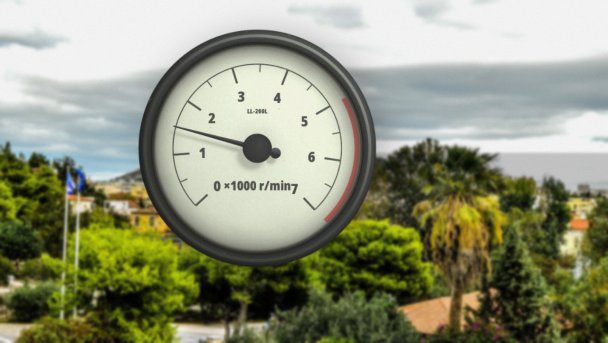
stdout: 1500rpm
